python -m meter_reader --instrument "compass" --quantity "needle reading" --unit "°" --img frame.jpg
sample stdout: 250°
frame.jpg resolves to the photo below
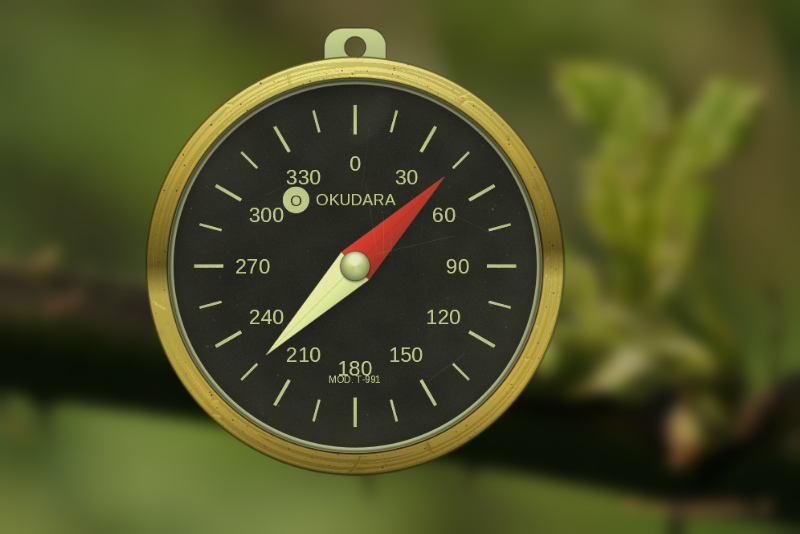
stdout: 45°
